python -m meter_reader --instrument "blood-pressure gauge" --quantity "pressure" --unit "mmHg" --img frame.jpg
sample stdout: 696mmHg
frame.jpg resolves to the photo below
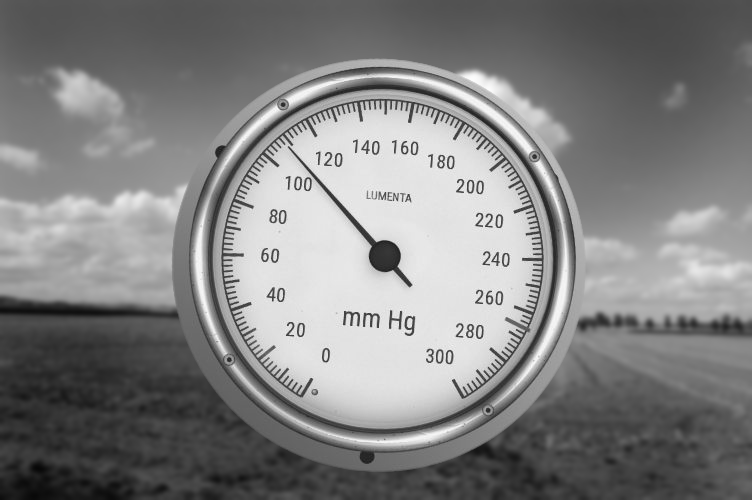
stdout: 108mmHg
